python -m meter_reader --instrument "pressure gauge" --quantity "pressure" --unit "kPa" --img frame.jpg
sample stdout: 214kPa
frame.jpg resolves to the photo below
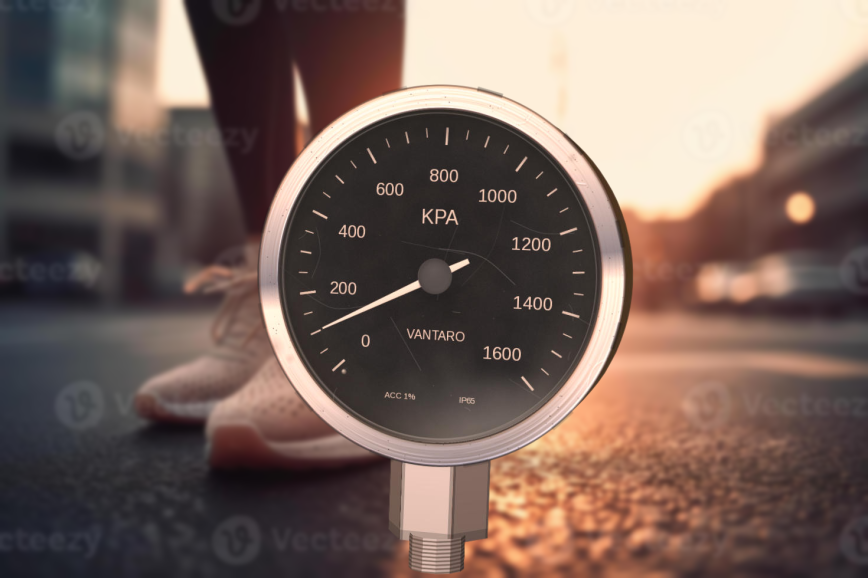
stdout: 100kPa
